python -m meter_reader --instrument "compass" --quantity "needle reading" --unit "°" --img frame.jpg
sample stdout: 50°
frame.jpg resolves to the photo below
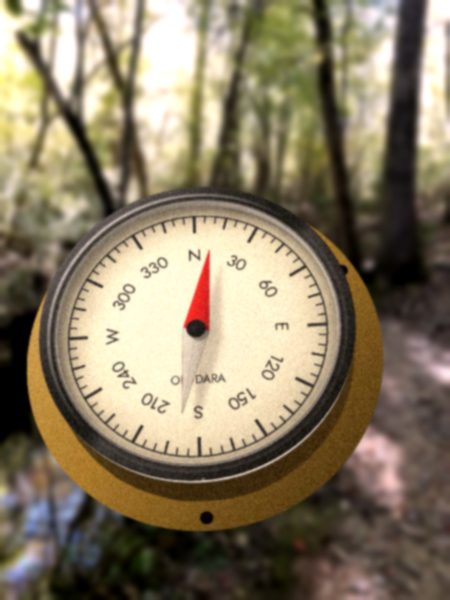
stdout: 10°
